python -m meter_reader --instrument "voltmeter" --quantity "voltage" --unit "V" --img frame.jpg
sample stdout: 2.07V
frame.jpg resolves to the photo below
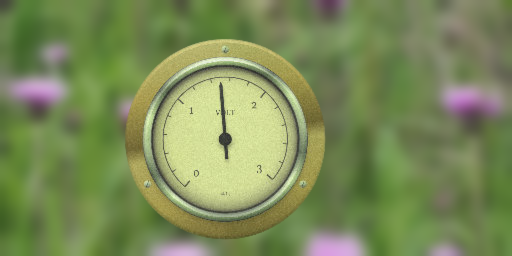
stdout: 1.5V
